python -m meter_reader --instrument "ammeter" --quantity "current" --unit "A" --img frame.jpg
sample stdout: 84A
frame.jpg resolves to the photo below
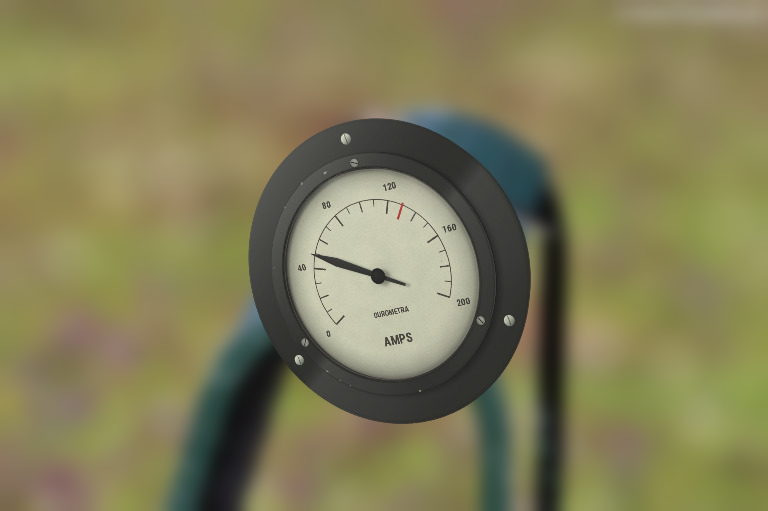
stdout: 50A
